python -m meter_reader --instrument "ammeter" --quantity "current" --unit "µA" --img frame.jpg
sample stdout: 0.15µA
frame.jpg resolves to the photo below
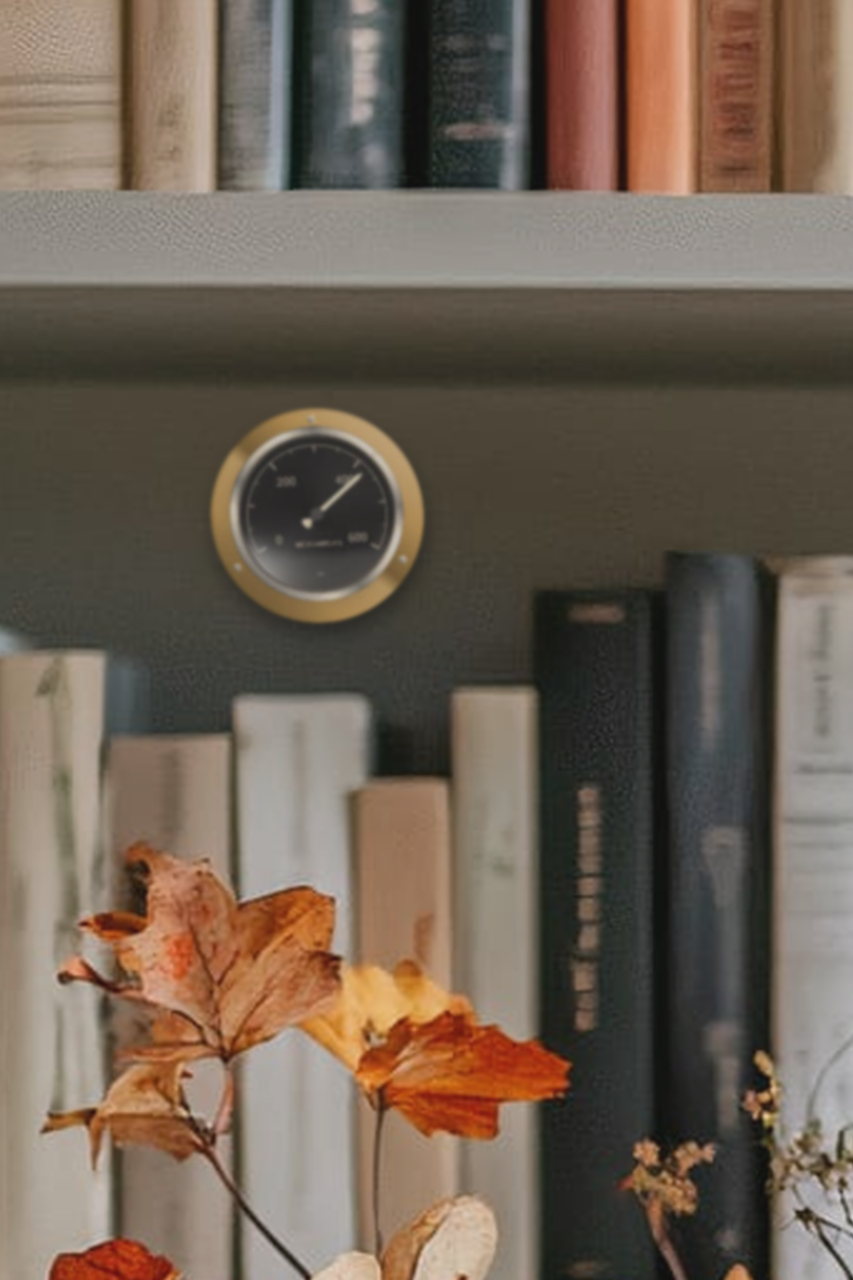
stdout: 425µA
